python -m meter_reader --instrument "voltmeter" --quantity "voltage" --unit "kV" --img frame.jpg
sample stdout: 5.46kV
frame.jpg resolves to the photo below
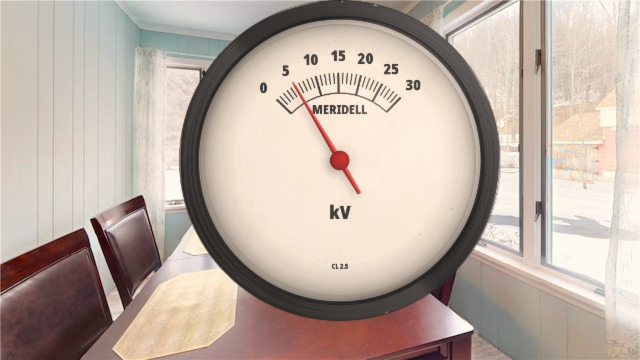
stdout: 5kV
